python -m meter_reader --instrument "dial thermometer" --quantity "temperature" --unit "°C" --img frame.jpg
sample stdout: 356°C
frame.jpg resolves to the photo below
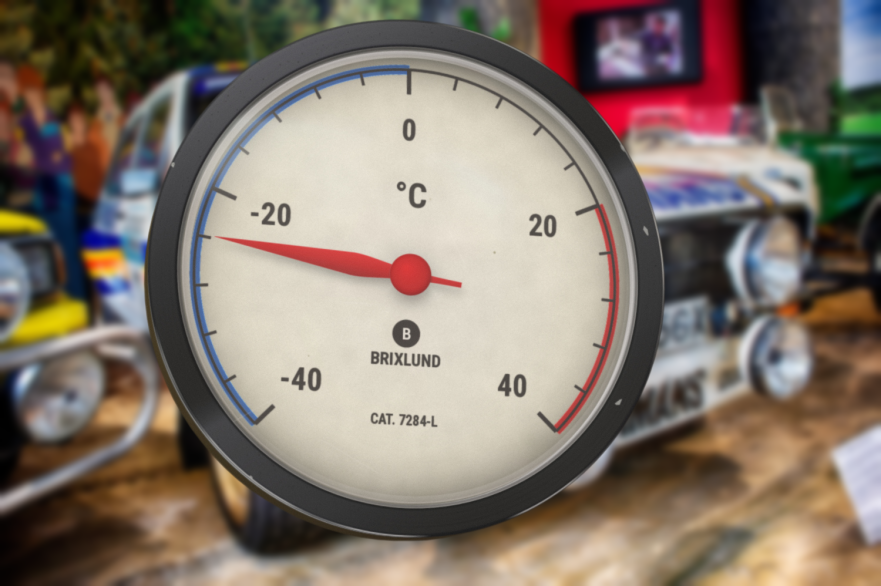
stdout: -24°C
